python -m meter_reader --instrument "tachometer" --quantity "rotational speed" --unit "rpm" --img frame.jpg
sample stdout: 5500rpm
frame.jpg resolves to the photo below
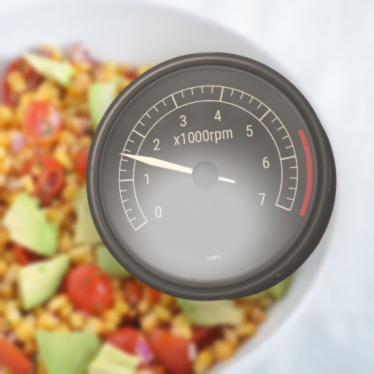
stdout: 1500rpm
